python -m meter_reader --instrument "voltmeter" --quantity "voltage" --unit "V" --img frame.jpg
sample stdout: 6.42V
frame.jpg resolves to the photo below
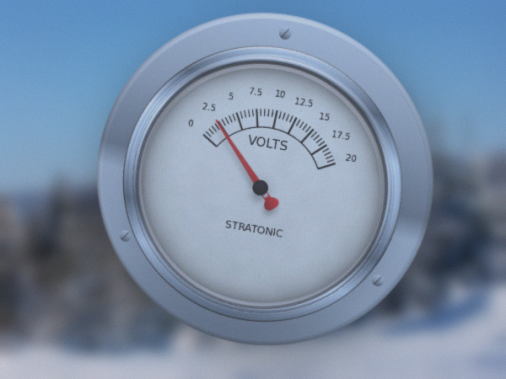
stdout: 2.5V
